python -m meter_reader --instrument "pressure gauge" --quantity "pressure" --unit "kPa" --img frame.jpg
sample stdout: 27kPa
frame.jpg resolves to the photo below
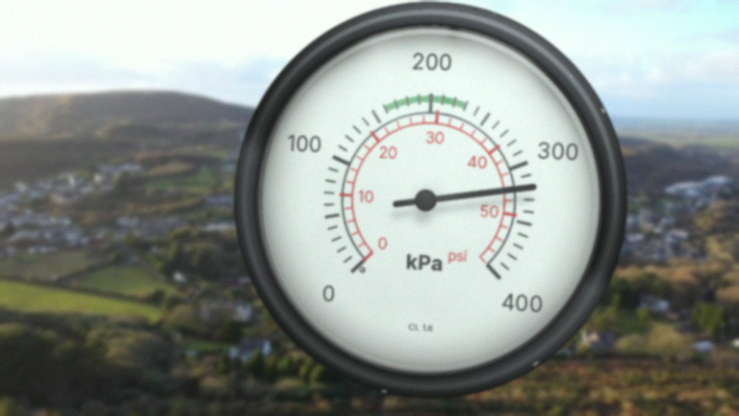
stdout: 320kPa
